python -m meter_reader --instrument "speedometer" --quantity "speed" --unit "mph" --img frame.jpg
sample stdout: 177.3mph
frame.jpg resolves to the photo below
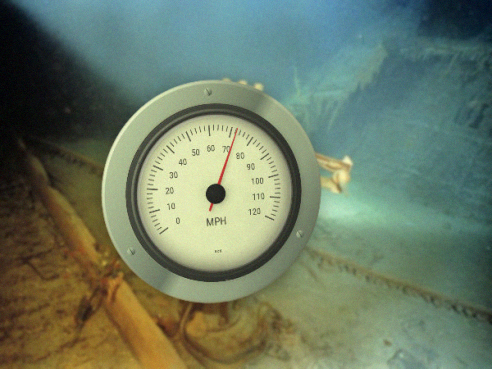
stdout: 72mph
